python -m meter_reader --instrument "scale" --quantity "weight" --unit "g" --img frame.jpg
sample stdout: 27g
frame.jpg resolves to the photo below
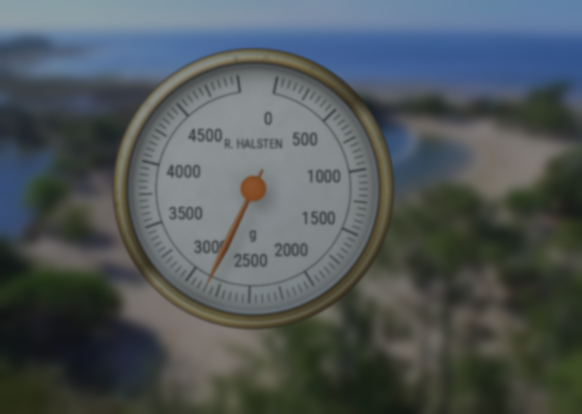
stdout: 2850g
